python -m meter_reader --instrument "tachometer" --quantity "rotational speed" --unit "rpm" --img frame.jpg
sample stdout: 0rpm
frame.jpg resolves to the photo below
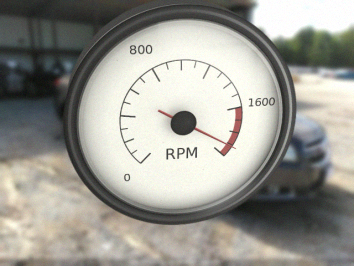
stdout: 1900rpm
